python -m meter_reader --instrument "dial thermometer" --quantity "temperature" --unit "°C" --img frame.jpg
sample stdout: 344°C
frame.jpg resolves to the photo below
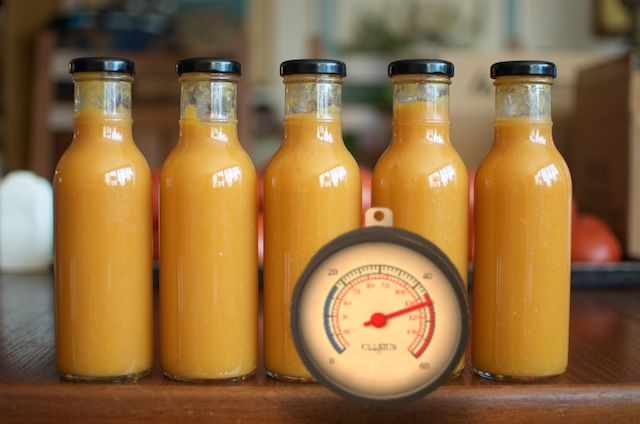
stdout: 45°C
